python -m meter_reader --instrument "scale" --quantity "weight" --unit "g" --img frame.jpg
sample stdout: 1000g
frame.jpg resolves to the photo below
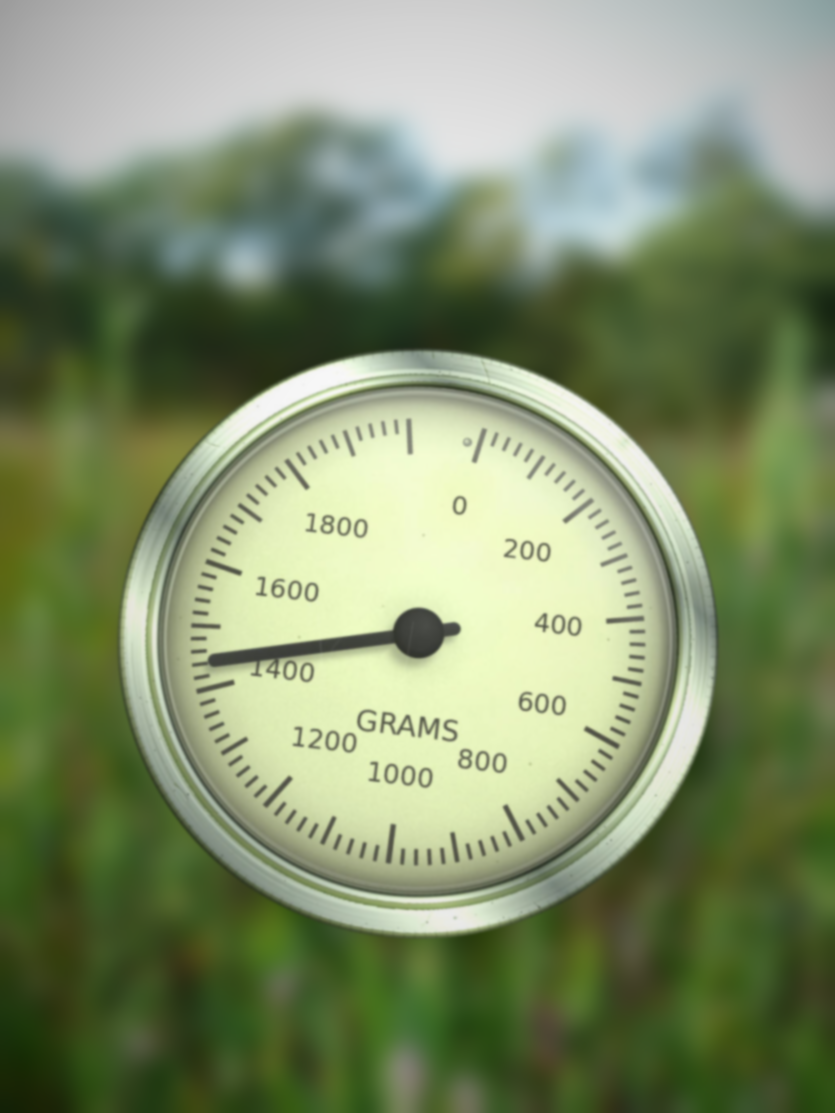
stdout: 1440g
